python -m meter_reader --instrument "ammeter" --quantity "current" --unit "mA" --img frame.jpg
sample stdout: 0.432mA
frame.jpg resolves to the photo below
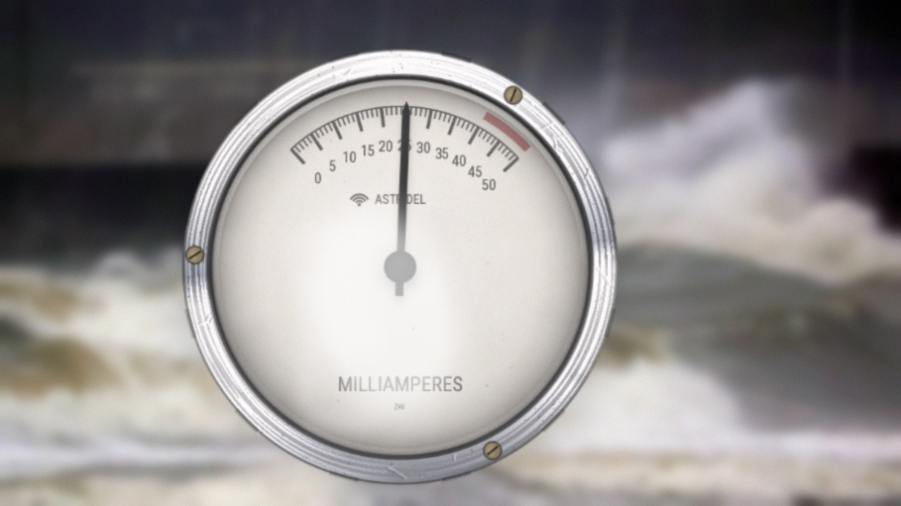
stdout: 25mA
